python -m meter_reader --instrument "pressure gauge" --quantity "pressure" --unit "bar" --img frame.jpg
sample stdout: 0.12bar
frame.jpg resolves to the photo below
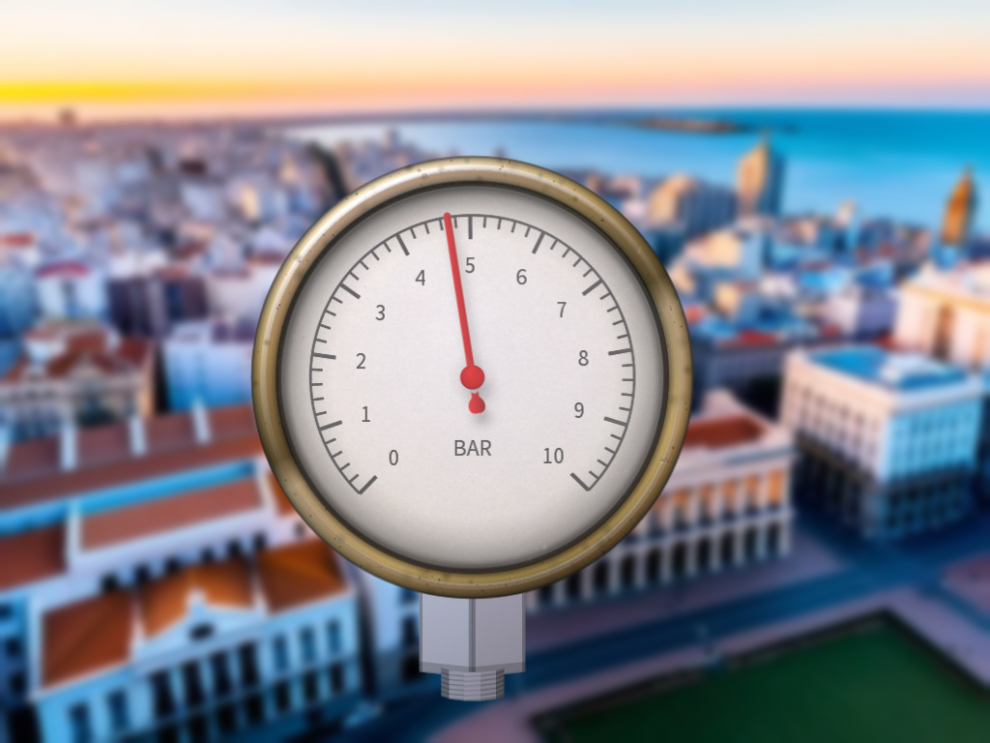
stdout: 4.7bar
